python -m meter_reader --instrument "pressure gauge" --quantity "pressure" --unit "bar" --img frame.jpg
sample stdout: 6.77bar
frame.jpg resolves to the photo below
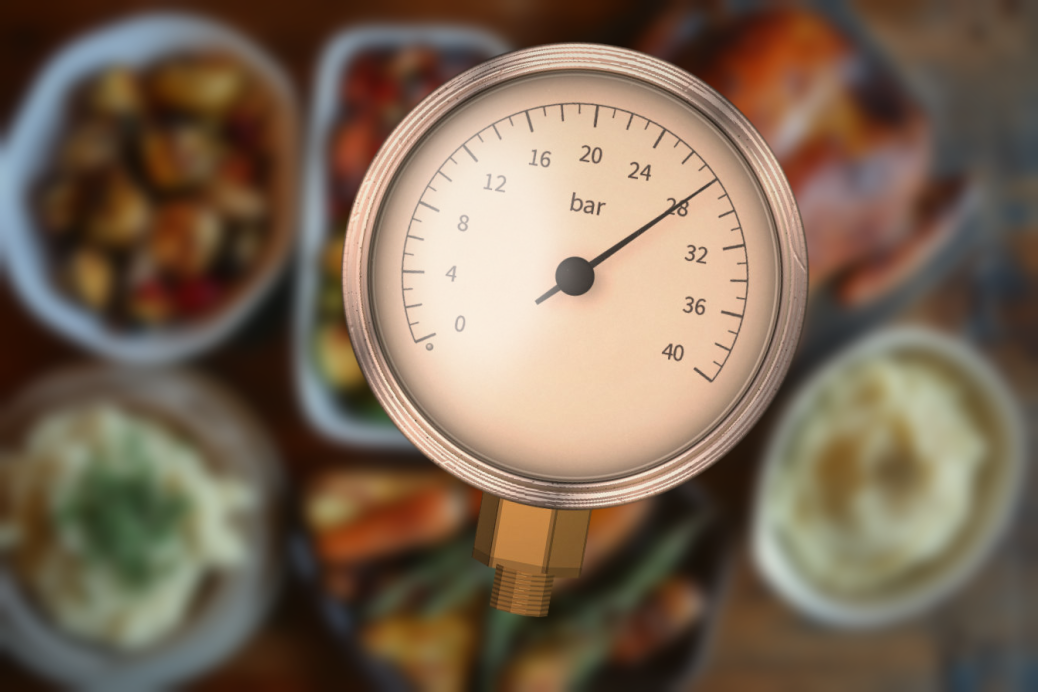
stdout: 28bar
